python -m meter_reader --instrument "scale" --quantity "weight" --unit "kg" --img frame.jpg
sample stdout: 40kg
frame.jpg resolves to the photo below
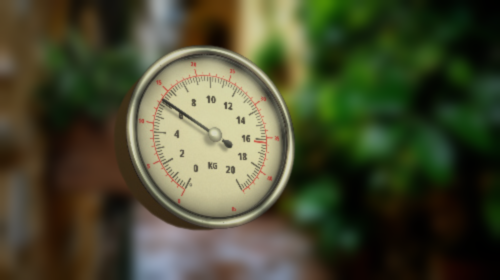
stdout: 6kg
